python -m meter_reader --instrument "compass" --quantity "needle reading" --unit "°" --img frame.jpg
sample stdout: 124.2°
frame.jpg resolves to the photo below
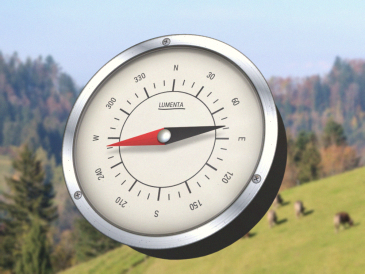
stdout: 260°
